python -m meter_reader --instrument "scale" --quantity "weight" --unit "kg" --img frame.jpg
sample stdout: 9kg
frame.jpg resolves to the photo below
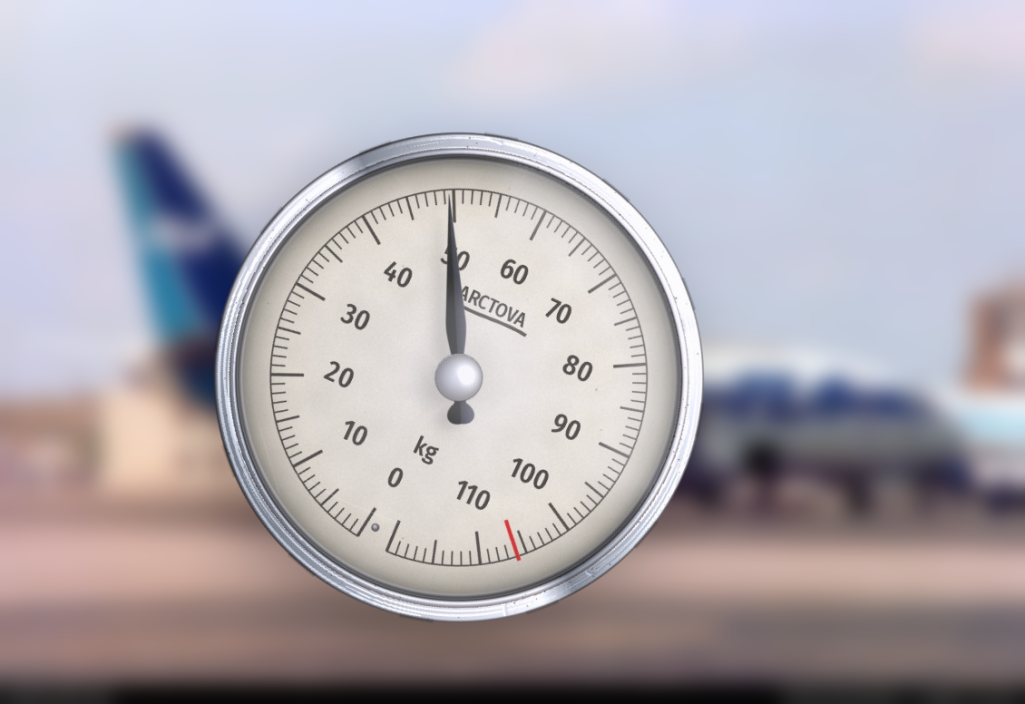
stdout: 49.5kg
